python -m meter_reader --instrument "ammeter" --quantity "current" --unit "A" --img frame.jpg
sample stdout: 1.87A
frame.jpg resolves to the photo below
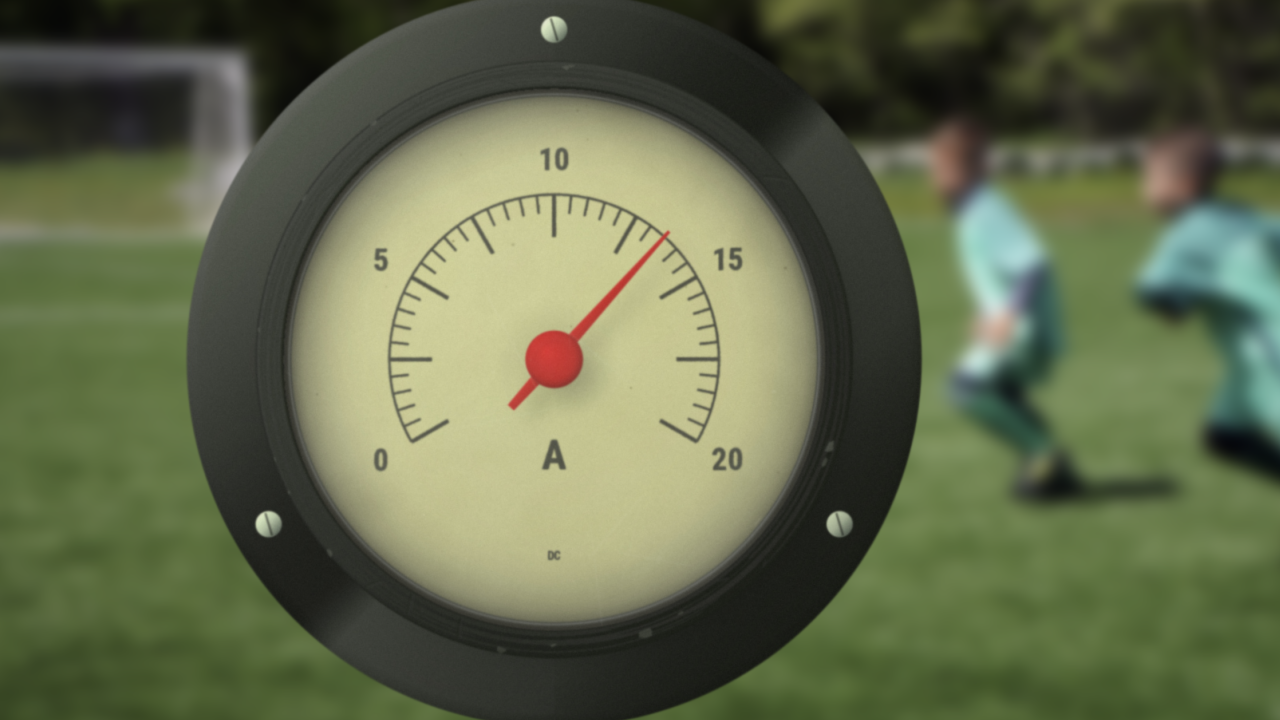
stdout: 13.5A
